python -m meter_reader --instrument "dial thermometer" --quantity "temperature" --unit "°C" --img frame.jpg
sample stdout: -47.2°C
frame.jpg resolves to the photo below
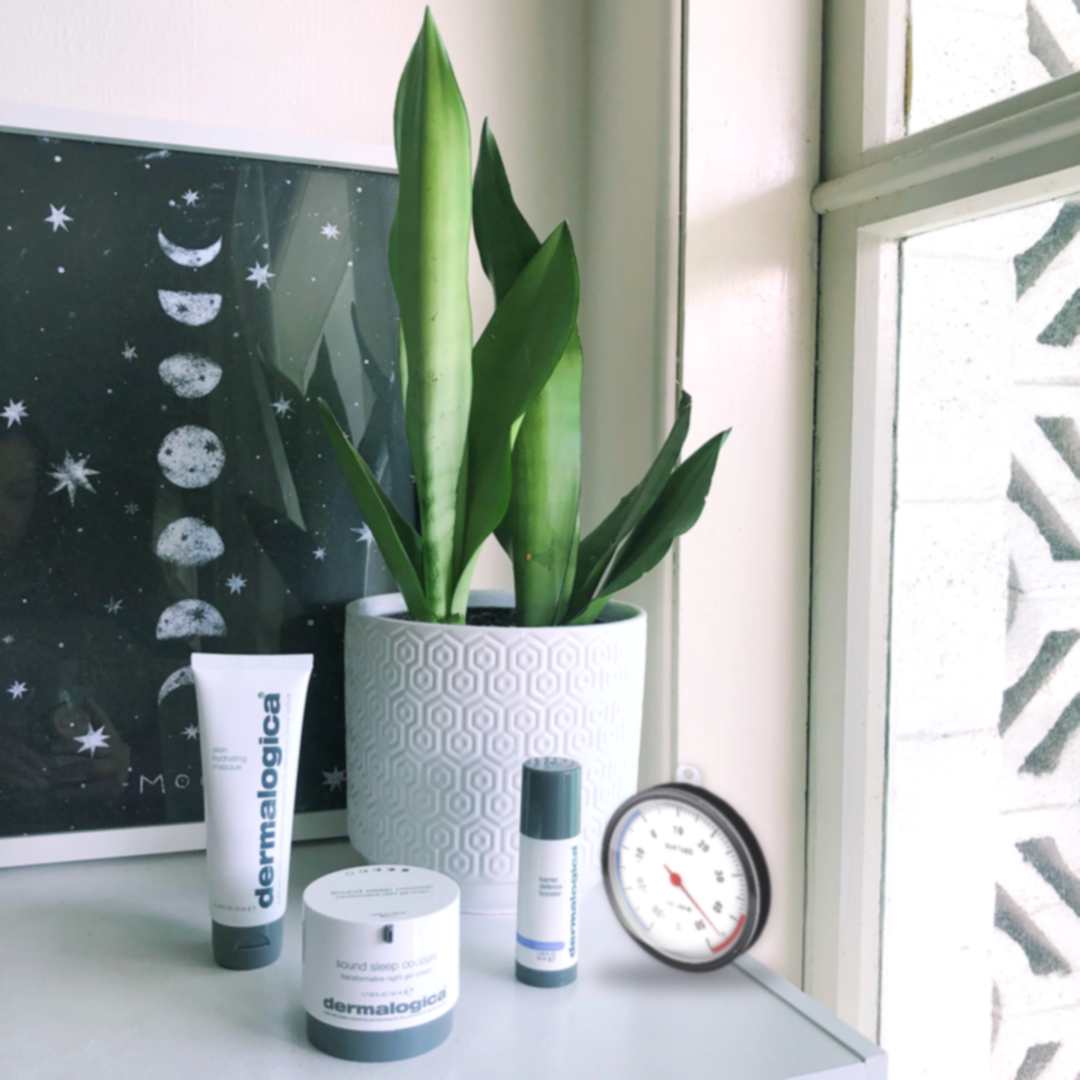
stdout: 45°C
